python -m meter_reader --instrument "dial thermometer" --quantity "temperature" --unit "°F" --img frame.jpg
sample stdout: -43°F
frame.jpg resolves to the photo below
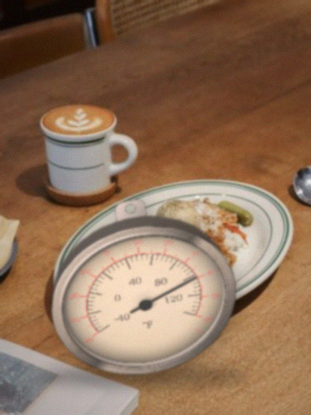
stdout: 100°F
